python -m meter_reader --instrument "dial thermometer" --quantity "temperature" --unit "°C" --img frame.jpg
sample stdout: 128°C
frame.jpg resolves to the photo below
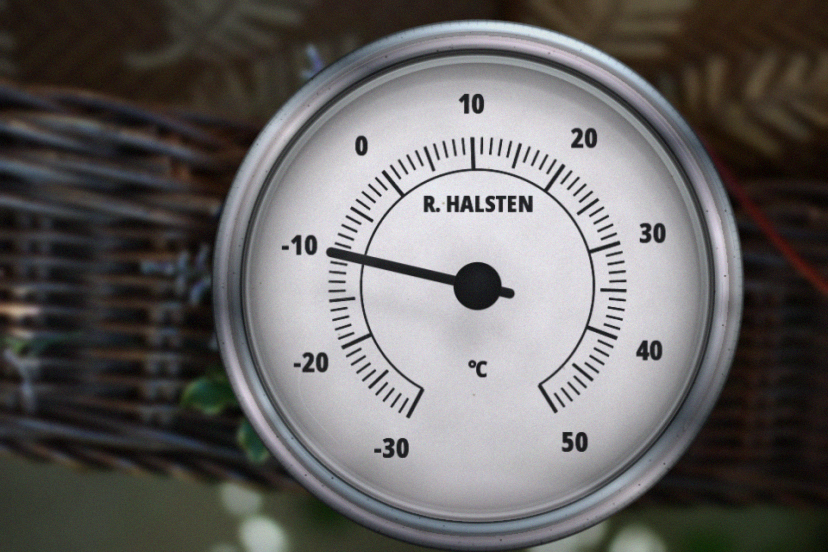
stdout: -10°C
